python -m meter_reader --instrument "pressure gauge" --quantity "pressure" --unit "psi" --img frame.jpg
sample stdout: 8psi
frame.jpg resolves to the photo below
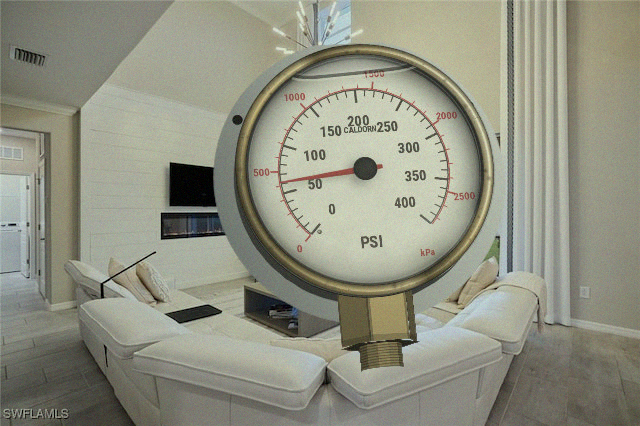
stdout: 60psi
